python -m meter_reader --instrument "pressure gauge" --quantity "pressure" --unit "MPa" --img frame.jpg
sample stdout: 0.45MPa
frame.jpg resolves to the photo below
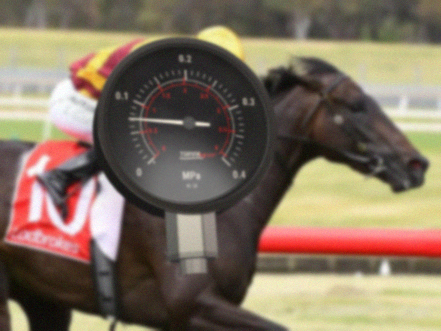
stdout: 0.07MPa
